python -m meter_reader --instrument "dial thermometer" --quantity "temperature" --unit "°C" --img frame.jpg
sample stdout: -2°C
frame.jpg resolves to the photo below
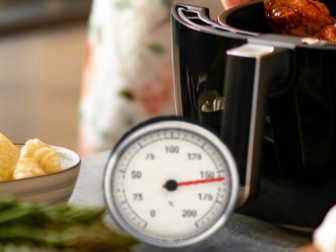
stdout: 155°C
